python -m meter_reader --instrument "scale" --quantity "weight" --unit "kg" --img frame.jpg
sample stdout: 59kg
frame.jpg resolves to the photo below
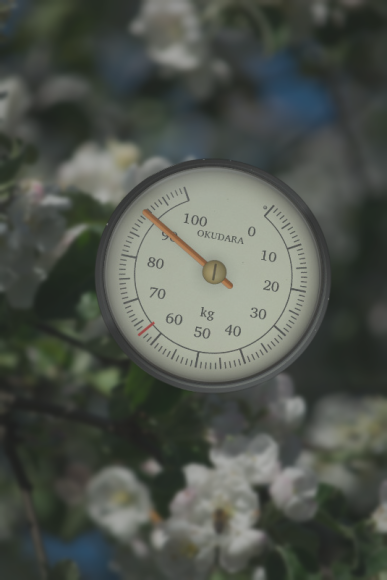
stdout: 90kg
